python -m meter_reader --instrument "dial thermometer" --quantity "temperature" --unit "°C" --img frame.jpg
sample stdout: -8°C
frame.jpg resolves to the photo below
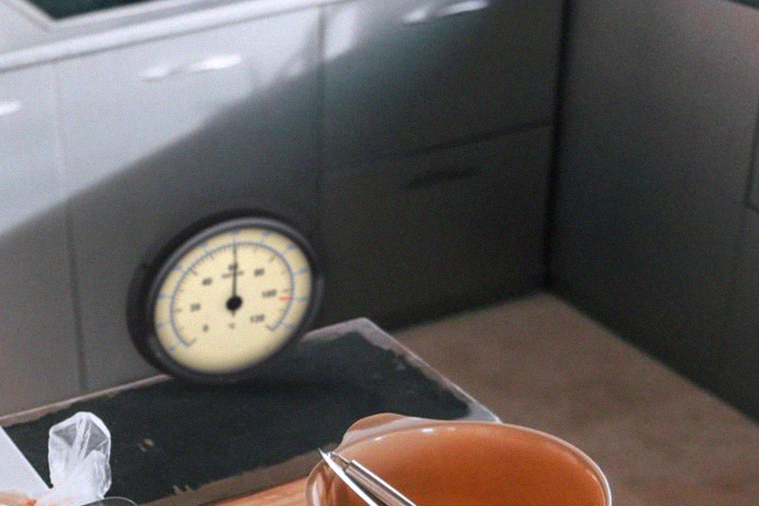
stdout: 60°C
